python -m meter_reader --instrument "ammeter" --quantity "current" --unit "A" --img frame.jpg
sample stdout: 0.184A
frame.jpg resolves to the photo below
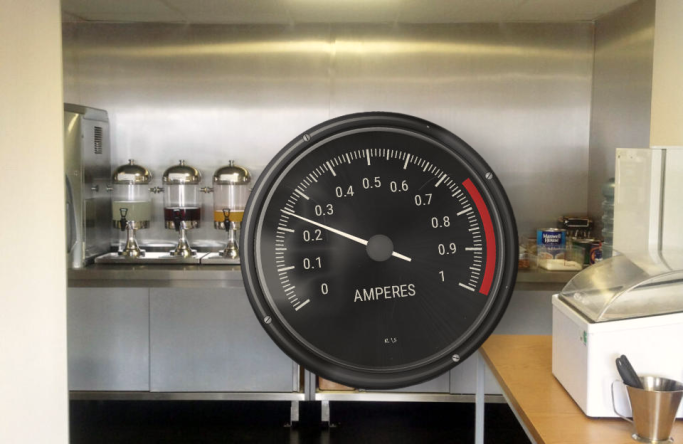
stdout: 0.24A
